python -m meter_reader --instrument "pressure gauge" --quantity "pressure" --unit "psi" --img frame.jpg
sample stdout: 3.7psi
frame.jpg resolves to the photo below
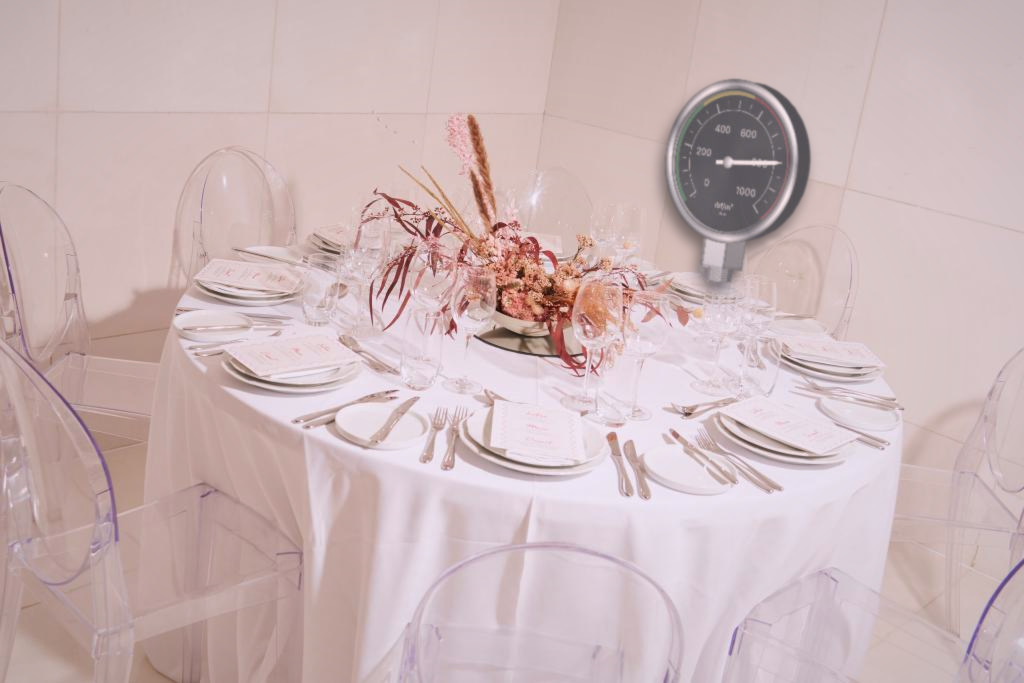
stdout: 800psi
